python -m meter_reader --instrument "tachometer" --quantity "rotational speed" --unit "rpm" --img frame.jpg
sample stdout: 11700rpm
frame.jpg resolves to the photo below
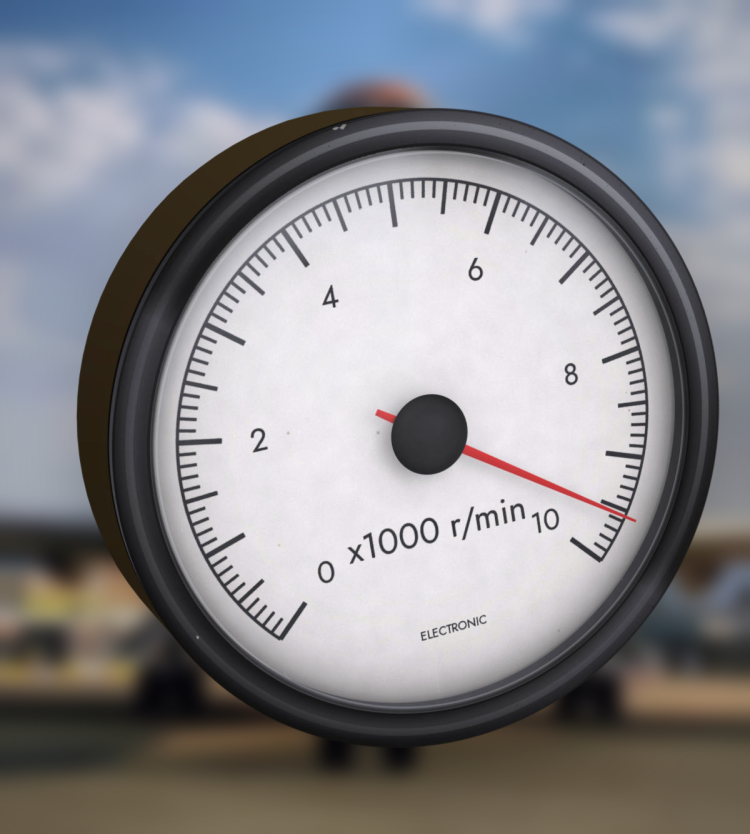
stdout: 9550rpm
